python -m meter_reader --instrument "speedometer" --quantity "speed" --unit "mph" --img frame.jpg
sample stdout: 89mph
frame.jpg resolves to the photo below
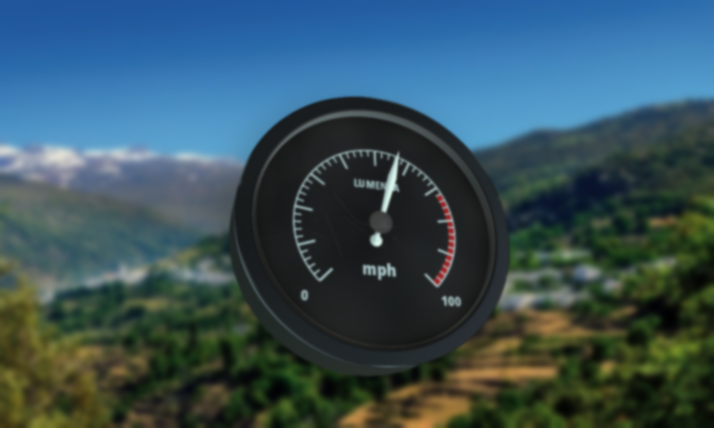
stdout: 56mph
